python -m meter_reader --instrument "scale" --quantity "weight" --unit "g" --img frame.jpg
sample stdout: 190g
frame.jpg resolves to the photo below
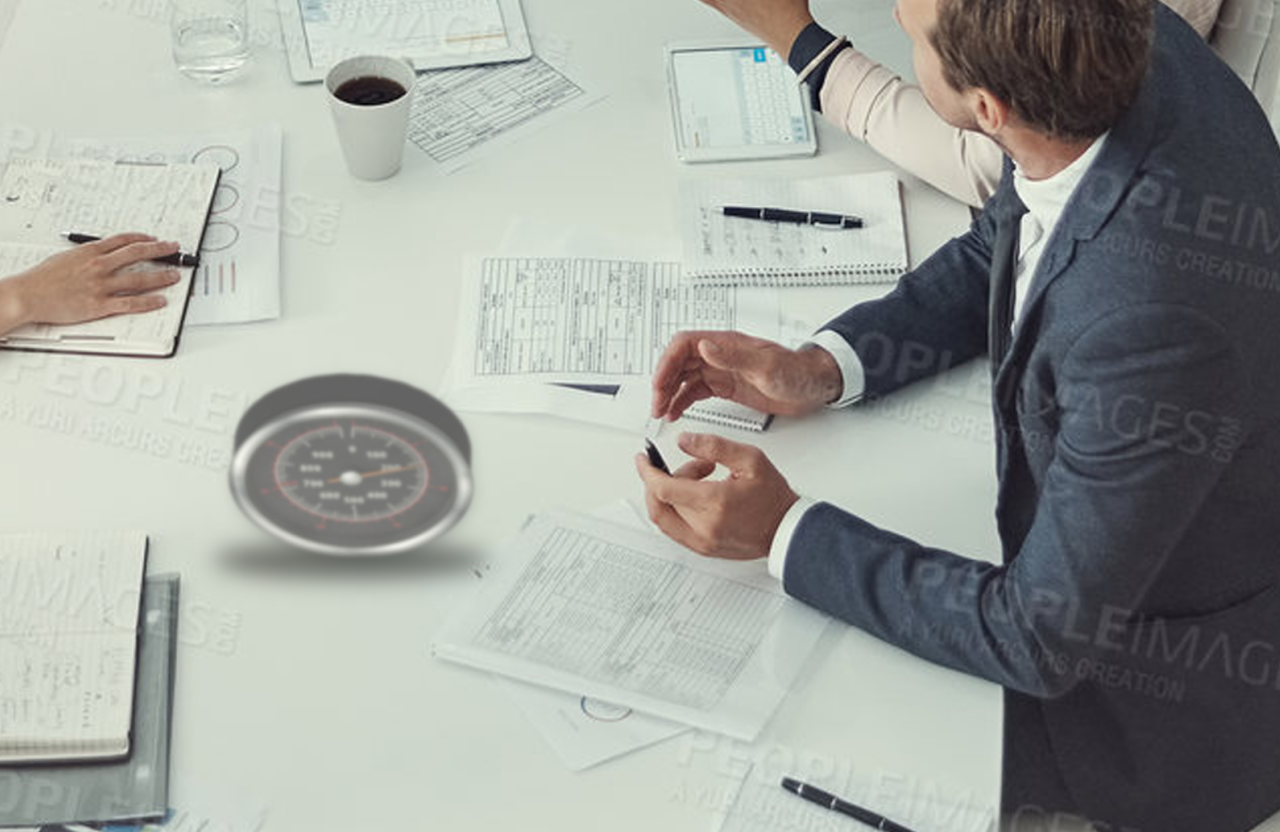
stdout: 200g
